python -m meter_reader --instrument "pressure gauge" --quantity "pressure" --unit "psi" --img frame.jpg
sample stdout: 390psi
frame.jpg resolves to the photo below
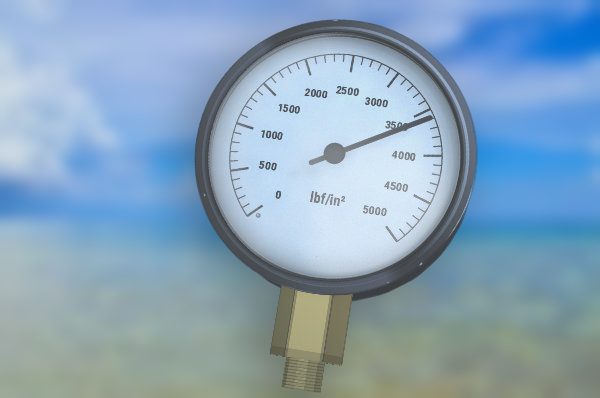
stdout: 3600psi
